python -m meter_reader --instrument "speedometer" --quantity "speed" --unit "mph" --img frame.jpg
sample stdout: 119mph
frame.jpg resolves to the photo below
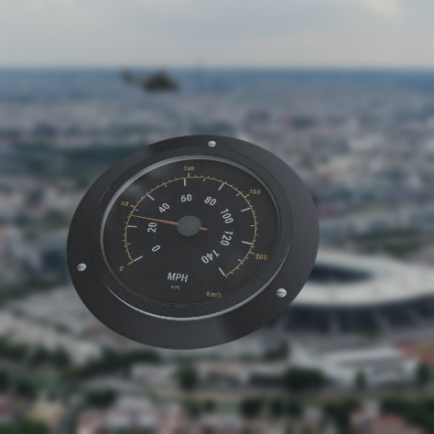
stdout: 25mph
